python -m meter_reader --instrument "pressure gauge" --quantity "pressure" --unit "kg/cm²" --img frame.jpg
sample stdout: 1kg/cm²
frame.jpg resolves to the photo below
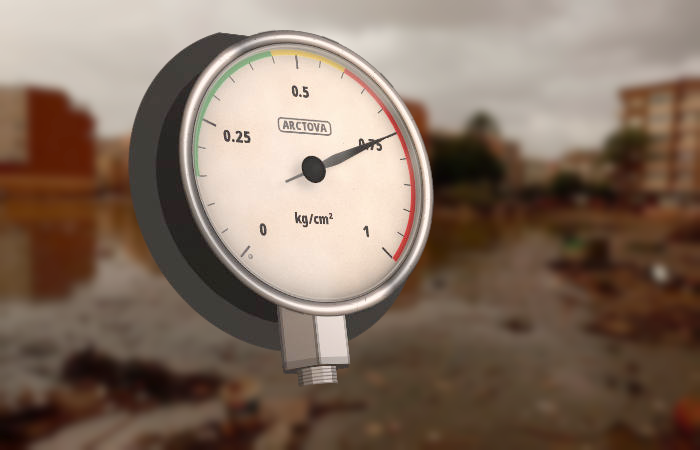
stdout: 0.75kg/cm²
